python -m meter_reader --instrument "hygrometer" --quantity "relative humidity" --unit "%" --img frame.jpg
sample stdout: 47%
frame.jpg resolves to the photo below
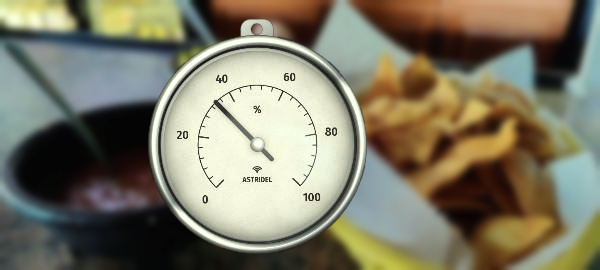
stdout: 34%
